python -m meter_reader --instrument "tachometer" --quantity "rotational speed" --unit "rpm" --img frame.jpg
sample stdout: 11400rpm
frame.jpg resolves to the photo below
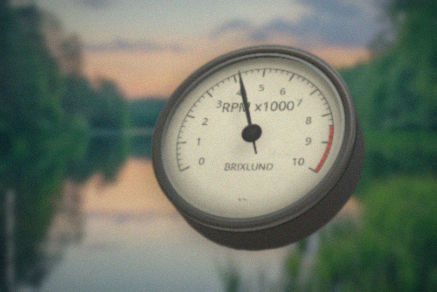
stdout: 4200rpm
